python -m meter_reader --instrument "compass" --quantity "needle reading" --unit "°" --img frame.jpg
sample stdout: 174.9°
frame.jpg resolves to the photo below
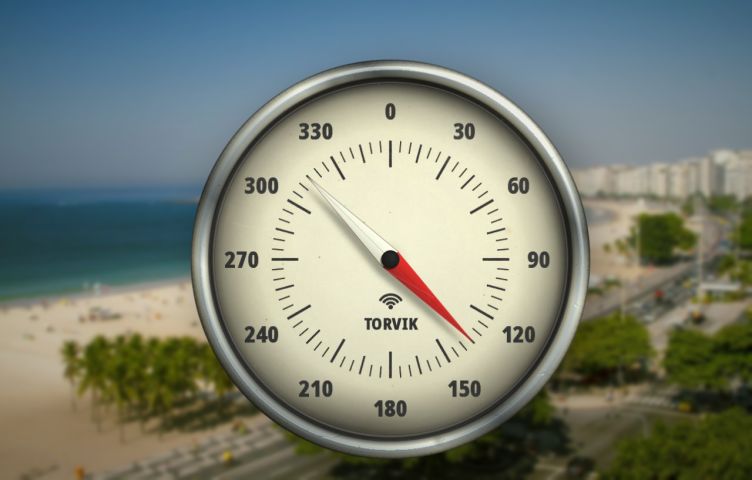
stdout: 135°
